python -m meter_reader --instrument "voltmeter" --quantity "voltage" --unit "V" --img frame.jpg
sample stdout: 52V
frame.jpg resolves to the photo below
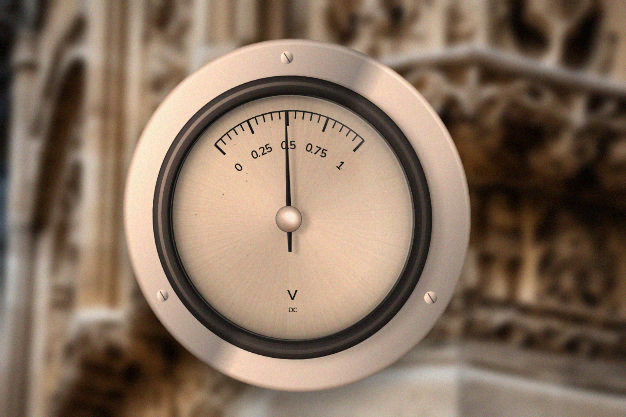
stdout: 0.5V
